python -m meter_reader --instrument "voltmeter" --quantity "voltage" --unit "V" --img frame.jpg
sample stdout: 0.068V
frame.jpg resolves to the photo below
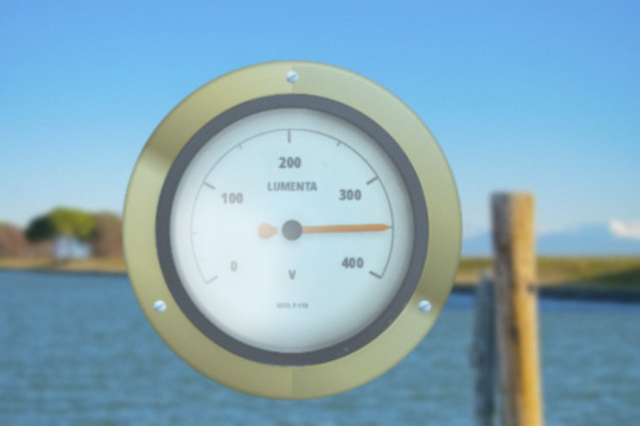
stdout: 350V
